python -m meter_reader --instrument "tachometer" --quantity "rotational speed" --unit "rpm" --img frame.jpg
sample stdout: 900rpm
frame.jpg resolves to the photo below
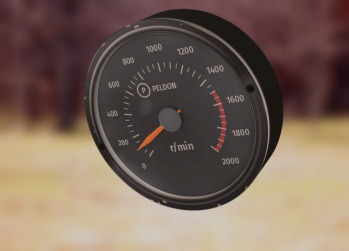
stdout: 100rpm
